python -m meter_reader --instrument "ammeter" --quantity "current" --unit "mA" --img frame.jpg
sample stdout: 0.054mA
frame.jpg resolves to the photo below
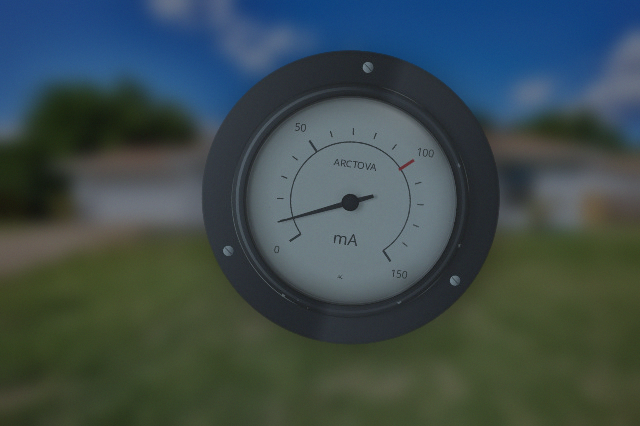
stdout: 10mA
